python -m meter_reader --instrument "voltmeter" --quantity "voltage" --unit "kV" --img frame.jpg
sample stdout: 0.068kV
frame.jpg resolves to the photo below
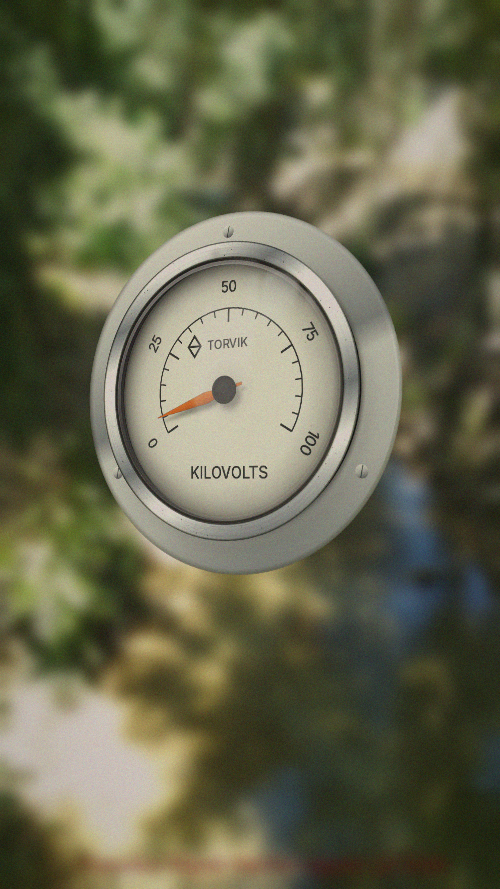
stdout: 5kV
